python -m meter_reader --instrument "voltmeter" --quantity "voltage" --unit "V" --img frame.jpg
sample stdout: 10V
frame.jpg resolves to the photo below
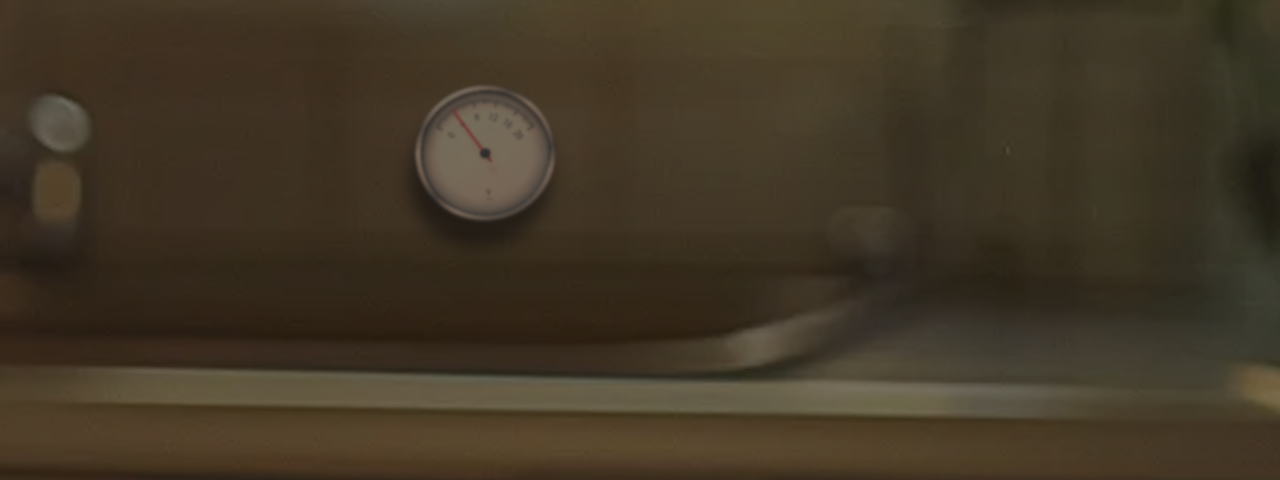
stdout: 4V
